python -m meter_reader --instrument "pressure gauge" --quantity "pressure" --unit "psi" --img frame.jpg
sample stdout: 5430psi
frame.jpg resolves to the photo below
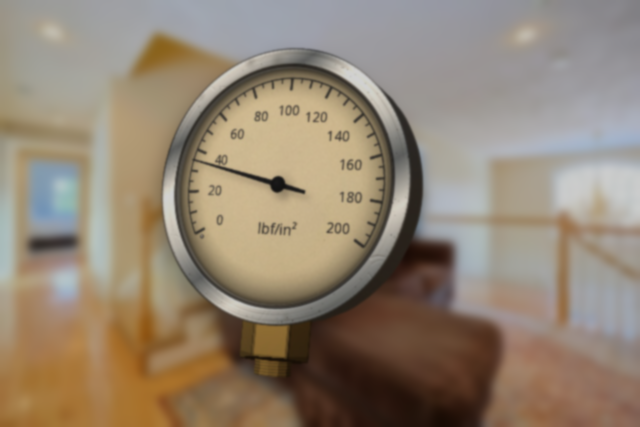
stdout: 35psi
